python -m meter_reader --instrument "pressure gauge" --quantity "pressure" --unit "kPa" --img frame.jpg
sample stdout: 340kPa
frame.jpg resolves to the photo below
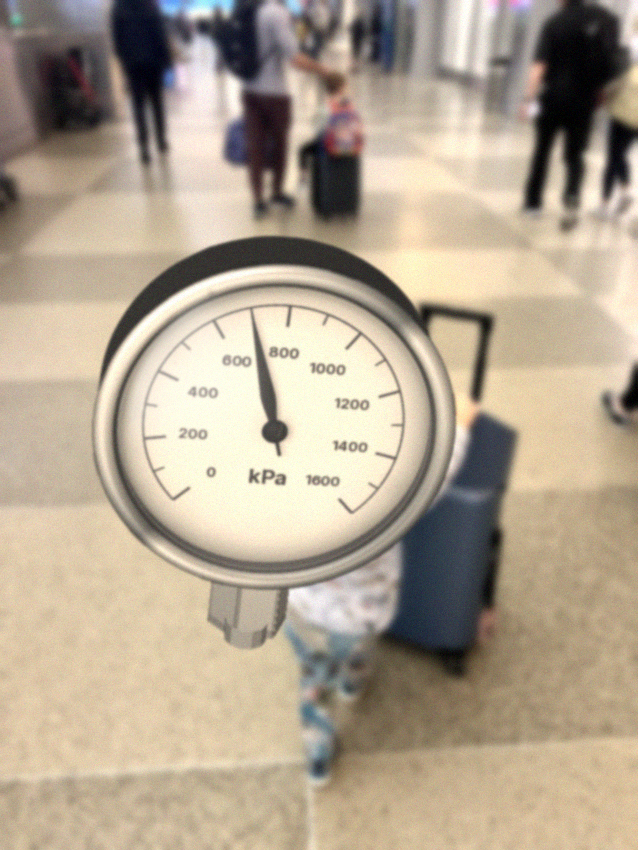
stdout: 700kPa
